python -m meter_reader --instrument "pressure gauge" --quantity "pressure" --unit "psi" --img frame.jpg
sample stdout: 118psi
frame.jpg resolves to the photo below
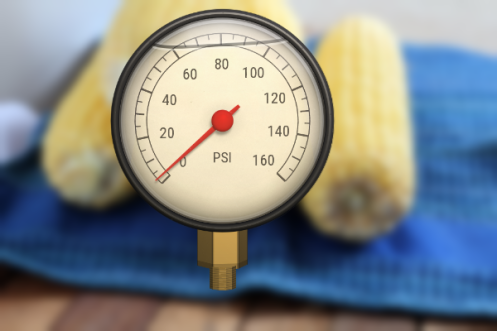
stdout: 2.5psi
